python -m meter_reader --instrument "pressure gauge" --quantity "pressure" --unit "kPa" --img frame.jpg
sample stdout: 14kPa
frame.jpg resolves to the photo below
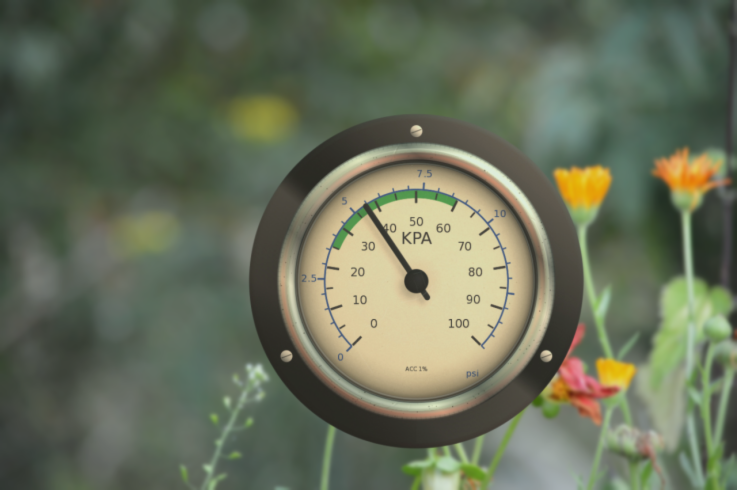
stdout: 37.5kPa
